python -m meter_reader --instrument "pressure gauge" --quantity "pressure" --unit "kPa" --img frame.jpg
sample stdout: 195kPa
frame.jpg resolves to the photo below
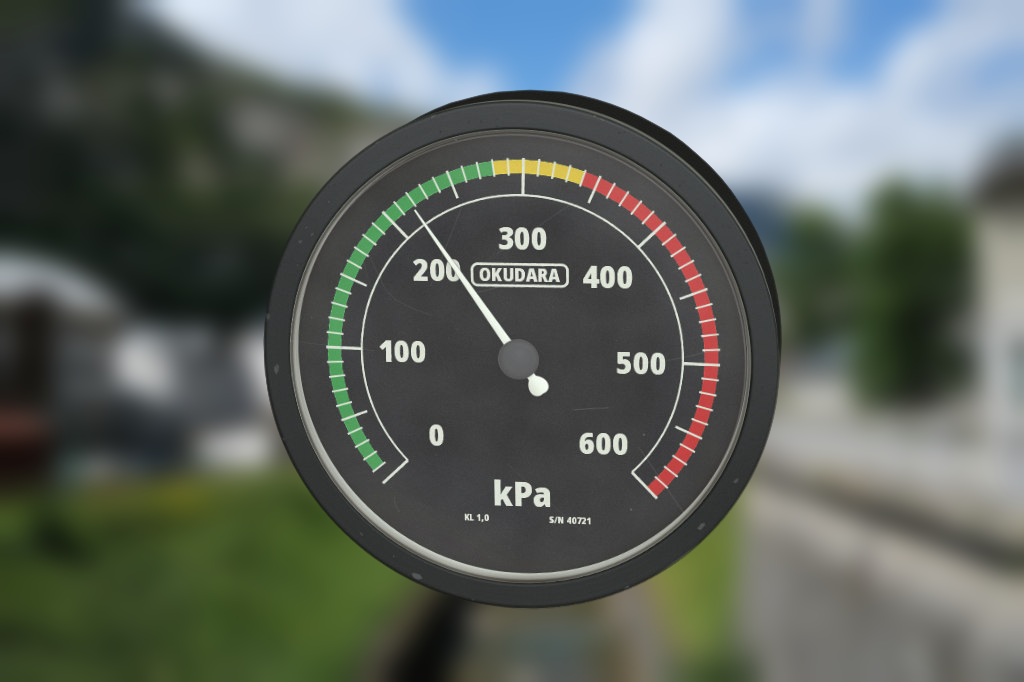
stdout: 220kPa
